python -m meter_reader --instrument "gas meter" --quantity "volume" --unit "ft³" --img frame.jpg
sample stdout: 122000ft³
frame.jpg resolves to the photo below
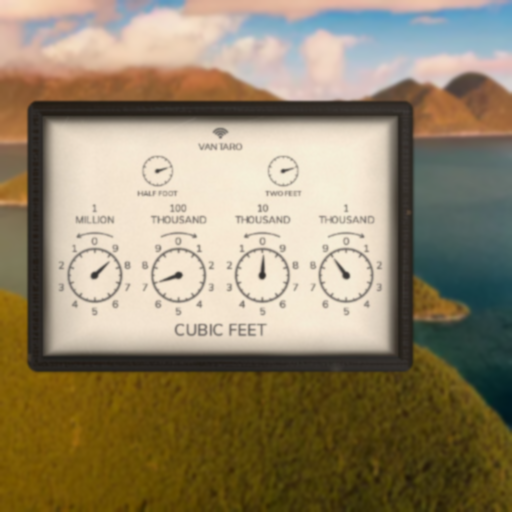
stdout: 869900ft³
